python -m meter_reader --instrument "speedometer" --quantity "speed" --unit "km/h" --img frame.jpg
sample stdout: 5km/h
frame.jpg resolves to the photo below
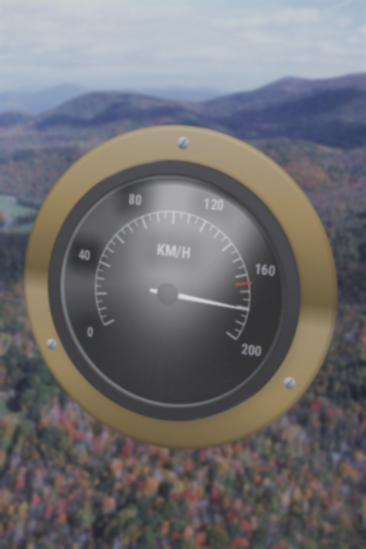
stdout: 180km/h
